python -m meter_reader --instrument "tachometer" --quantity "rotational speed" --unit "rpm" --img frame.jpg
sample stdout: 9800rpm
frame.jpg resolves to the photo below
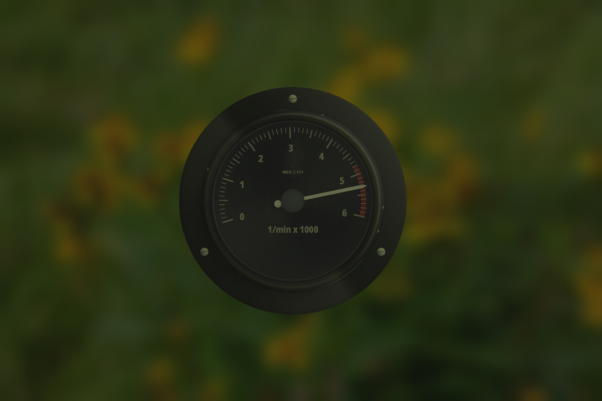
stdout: 5300rpm
